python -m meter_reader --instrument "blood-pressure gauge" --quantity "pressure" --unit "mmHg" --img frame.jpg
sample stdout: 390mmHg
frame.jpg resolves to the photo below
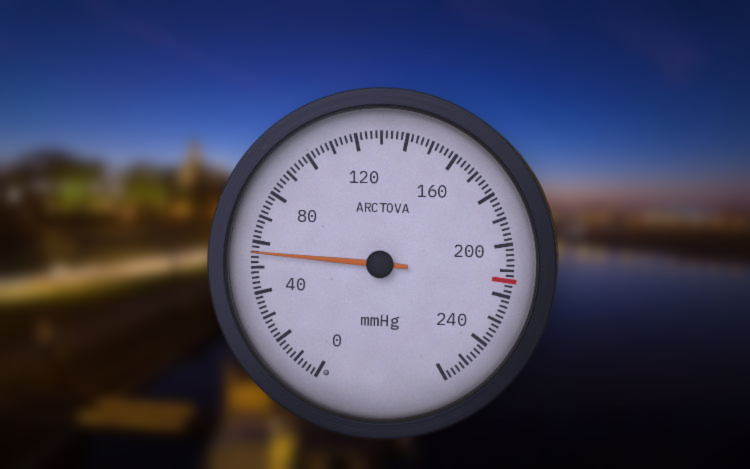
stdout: 56mmHg
